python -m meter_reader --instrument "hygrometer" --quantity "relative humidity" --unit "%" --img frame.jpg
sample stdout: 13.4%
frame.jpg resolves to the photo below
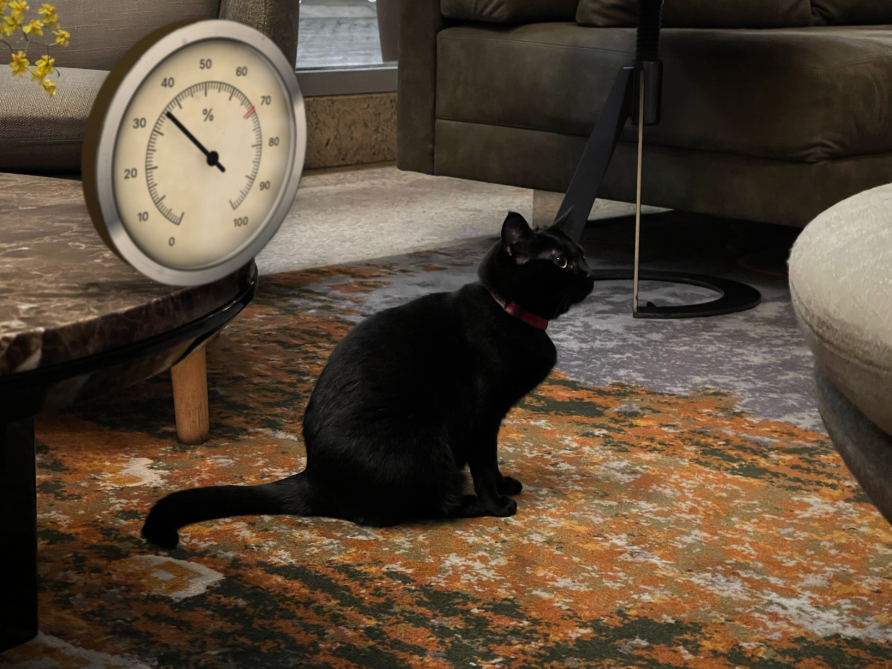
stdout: 35%
